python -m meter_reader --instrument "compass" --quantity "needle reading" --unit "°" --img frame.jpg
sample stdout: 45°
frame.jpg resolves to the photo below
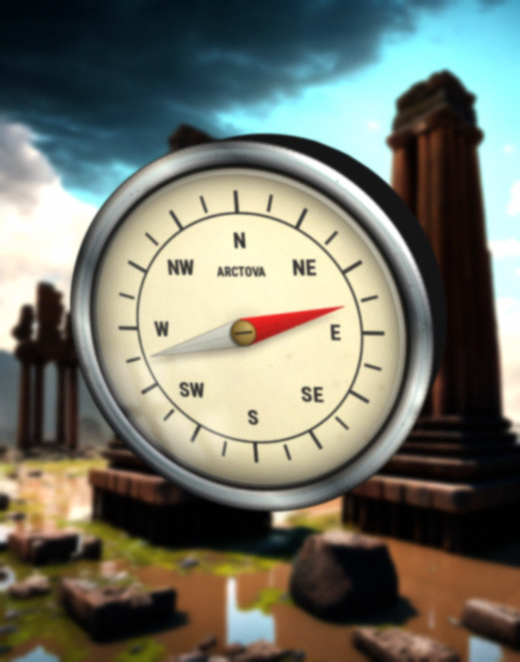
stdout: 75°
